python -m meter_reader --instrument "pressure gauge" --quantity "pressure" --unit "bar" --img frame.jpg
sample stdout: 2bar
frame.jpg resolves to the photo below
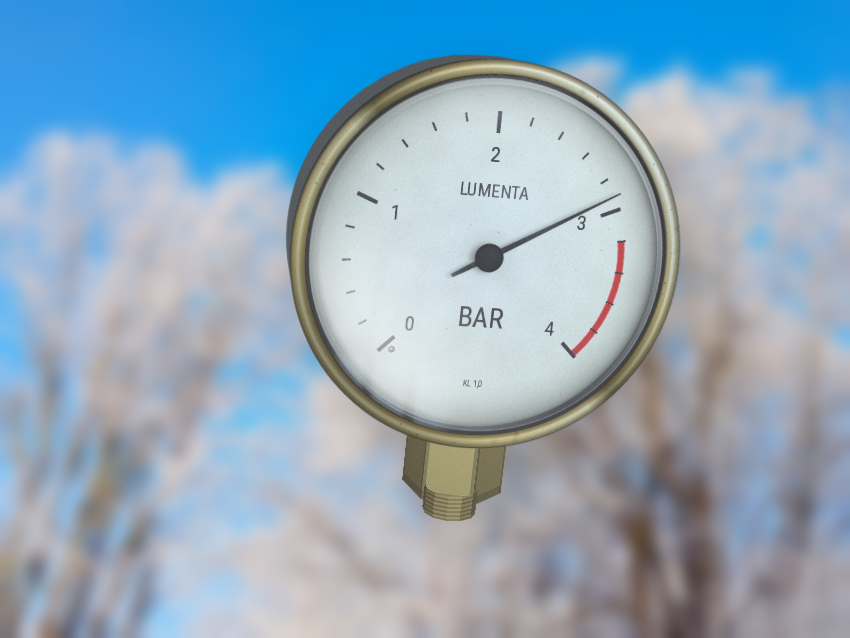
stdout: 2.9bar
